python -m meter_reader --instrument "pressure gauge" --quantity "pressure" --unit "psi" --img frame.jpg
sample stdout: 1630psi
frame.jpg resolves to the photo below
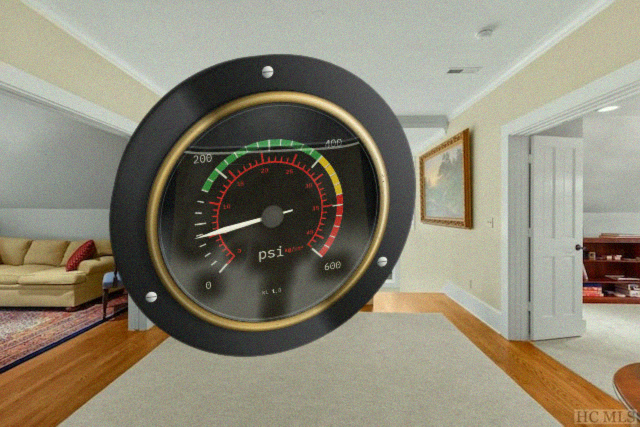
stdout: 80psi
